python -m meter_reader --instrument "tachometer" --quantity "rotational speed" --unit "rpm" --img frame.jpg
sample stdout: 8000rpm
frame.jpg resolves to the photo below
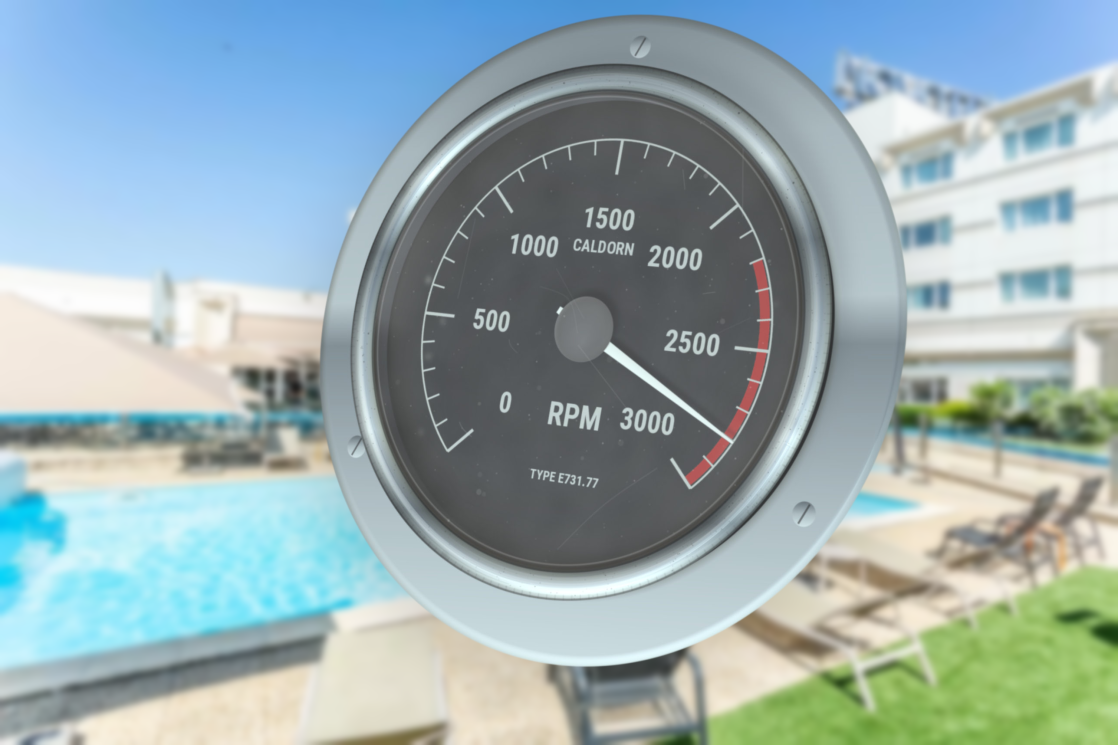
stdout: 2800rpm
